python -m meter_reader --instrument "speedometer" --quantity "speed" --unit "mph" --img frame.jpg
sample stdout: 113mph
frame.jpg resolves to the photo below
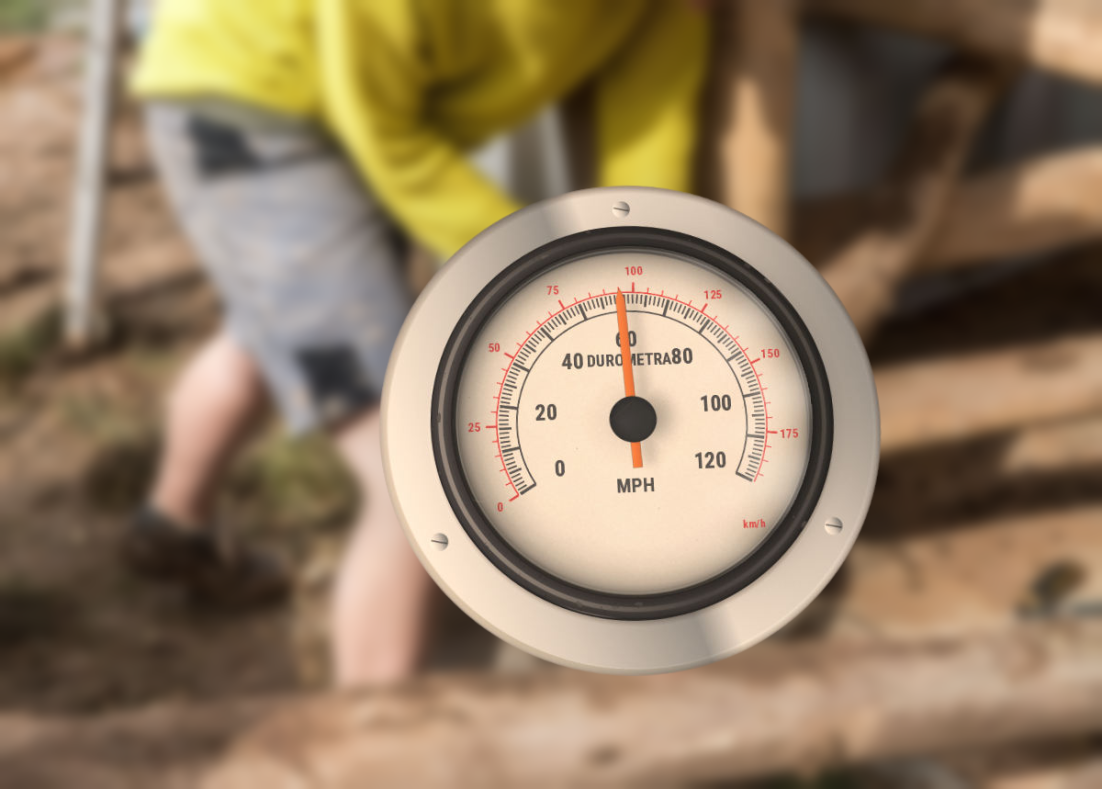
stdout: 59mph
